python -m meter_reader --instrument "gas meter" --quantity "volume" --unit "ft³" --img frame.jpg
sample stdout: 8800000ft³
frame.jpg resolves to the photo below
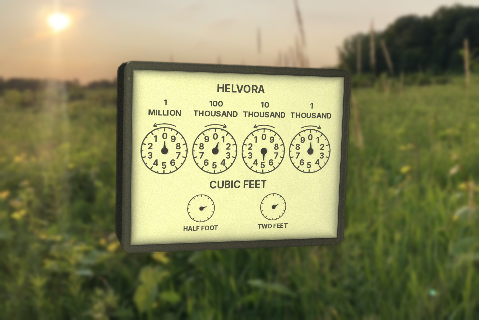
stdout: 5000ft³
